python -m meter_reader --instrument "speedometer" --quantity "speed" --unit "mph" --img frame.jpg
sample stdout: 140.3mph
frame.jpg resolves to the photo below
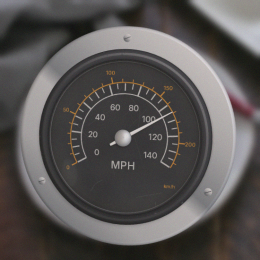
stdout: 105mph
